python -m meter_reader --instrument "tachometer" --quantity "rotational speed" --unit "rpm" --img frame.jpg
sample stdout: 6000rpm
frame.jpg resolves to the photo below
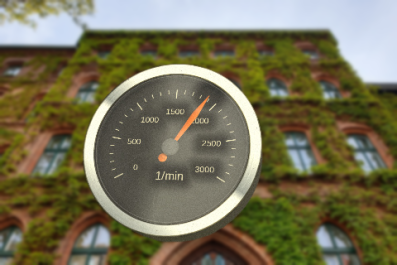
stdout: 1900rpm
